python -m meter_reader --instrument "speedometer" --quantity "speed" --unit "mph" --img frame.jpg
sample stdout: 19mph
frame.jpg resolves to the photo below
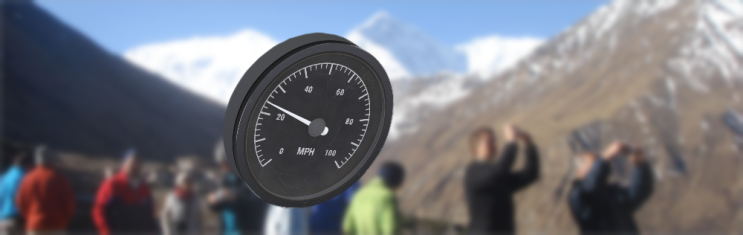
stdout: 24mph
